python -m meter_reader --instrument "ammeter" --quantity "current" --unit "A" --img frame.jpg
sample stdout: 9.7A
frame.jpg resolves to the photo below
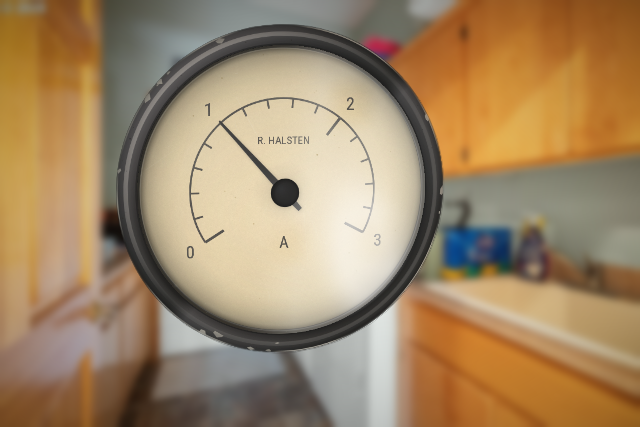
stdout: 1A
